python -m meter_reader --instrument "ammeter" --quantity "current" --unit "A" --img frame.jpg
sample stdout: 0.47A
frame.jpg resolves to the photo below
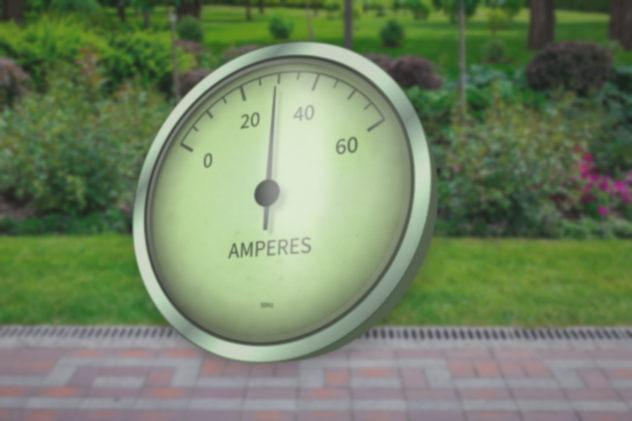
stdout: 30A
